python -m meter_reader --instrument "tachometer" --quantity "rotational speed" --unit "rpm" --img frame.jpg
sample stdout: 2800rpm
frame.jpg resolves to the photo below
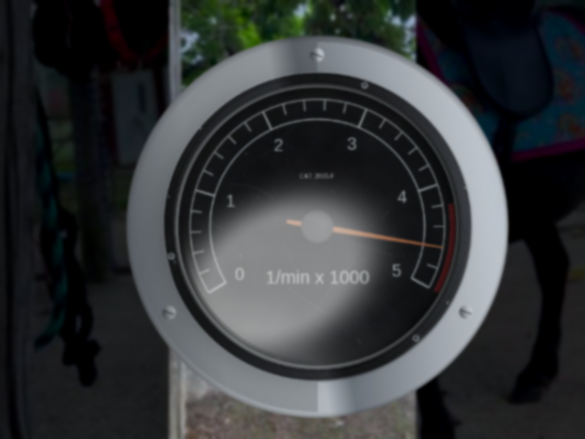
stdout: 4600rpm
